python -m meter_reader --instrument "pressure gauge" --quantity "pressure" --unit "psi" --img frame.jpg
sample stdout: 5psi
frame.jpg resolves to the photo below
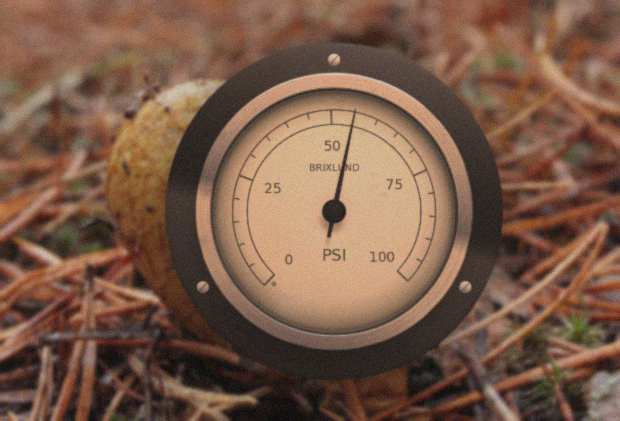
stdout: 55psi
